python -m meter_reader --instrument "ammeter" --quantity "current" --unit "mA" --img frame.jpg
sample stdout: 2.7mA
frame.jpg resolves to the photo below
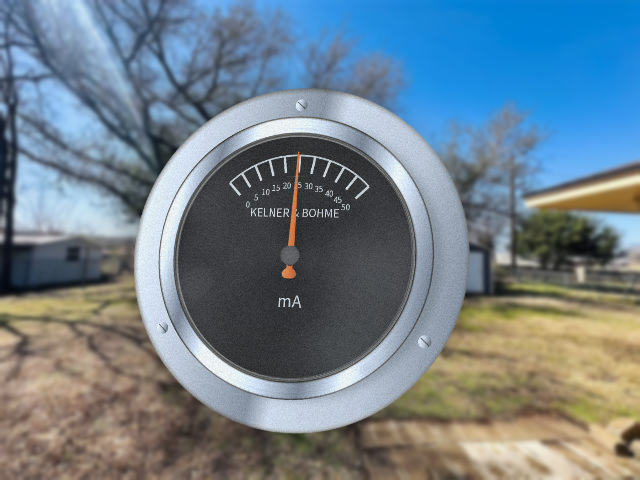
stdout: 25mA
